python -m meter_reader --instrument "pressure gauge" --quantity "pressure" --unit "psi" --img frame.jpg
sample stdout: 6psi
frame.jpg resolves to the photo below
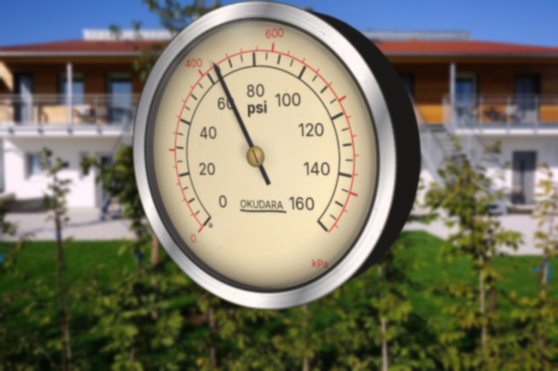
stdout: 65psi
